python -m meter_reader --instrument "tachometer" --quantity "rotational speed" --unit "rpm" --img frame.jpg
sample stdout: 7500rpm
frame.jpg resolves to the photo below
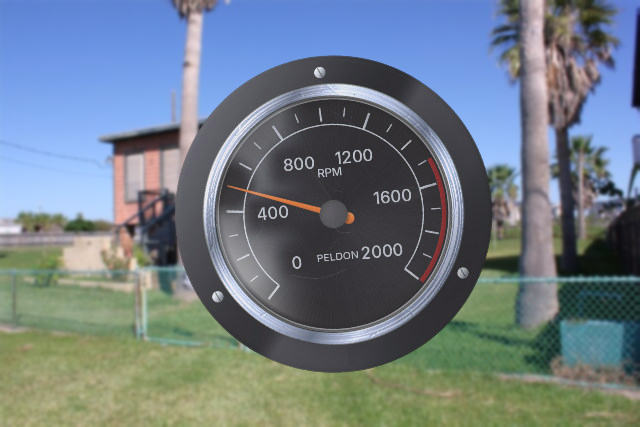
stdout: 500rpm
